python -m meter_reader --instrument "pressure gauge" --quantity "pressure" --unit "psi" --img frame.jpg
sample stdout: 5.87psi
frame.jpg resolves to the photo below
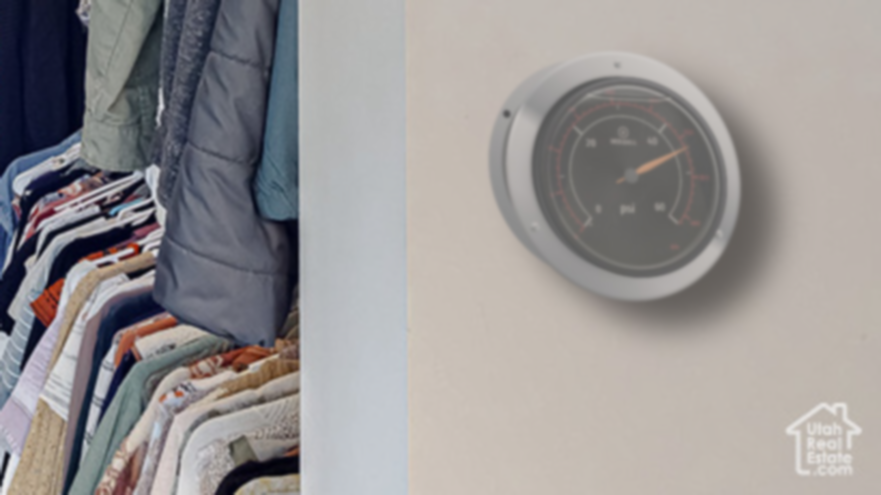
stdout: 45psi
